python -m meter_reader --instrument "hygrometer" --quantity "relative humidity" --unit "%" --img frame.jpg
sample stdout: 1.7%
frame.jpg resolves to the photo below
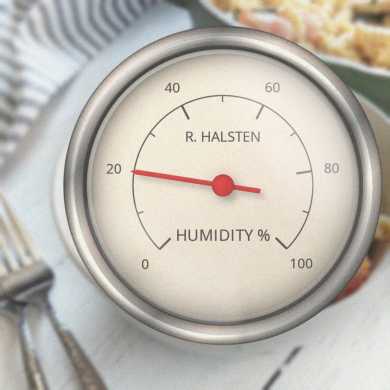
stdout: 20%
